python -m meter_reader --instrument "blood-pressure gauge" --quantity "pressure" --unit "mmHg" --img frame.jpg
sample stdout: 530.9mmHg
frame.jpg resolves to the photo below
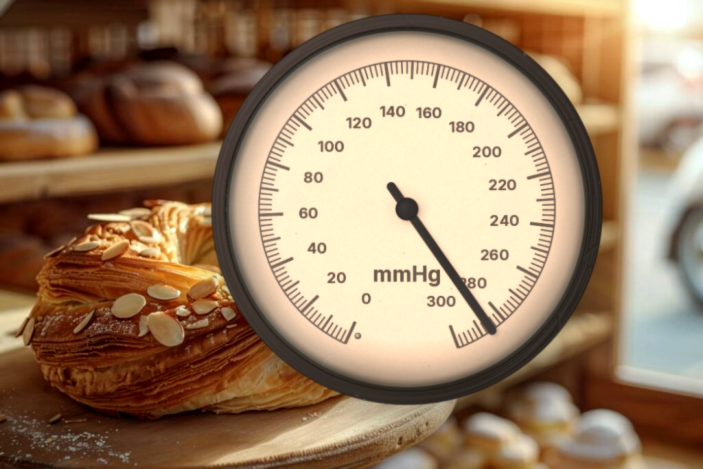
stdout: 286mmHg
